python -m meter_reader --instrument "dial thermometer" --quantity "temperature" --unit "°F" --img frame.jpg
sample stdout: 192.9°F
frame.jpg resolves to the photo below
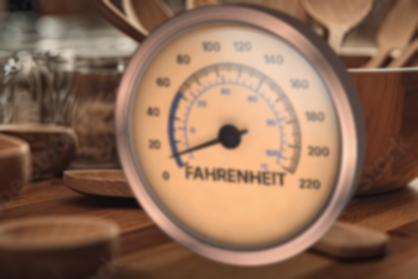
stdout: 10°F
